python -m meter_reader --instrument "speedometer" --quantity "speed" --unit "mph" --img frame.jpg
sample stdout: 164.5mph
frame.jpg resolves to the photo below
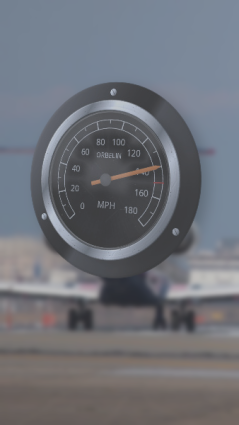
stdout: 140mph
